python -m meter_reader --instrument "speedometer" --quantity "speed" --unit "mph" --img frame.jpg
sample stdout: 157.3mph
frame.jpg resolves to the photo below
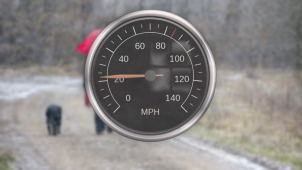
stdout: 22.5mph
